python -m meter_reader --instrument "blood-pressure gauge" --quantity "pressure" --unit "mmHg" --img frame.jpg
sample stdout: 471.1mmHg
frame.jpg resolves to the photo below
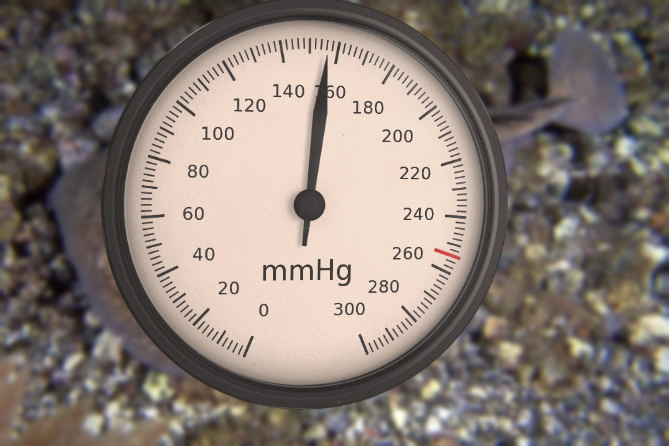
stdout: 156mmHg
